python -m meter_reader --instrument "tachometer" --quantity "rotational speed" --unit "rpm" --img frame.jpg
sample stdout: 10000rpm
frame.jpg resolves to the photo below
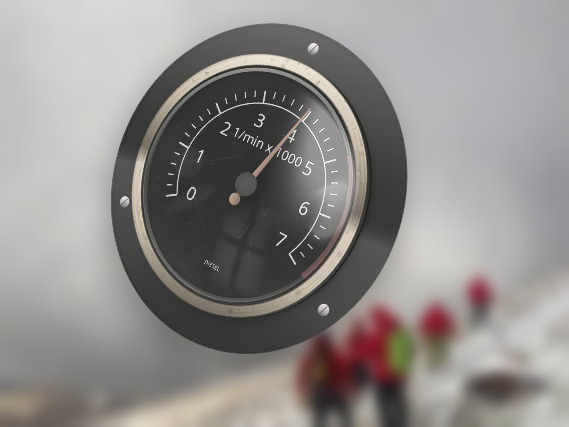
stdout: 4000rpm
